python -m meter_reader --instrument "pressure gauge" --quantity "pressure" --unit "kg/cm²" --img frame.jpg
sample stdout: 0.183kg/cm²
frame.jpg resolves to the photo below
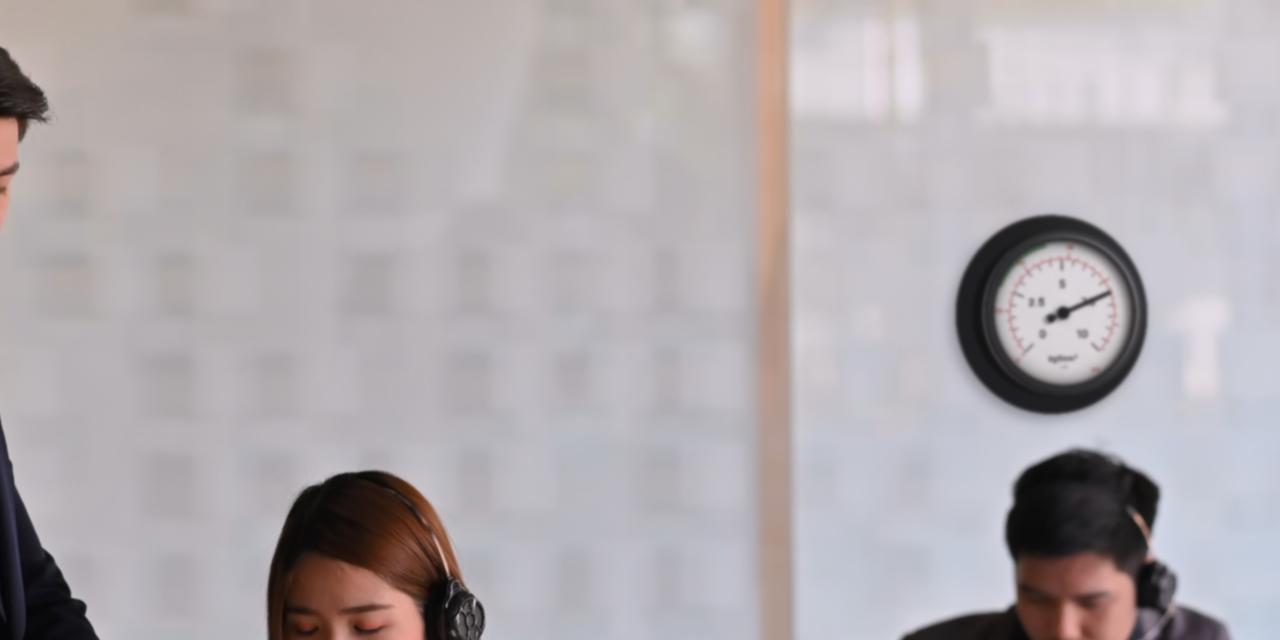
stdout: 7.5kg/cm²
